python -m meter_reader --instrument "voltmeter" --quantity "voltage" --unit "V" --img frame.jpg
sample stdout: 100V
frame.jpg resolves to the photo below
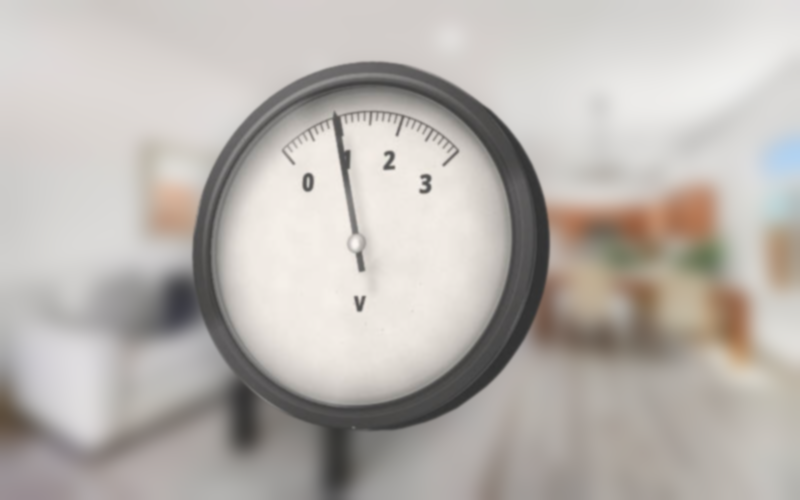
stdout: 1V
